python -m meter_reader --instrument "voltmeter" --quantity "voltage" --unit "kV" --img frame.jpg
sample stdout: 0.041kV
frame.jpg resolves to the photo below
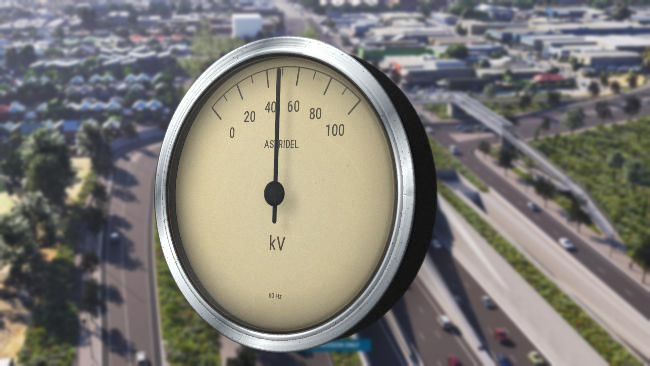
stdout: 50kV
